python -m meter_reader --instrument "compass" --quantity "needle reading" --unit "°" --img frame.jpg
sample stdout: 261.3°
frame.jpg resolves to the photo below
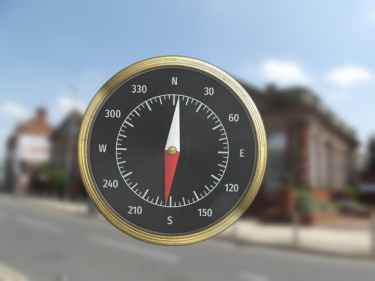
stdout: 185°
